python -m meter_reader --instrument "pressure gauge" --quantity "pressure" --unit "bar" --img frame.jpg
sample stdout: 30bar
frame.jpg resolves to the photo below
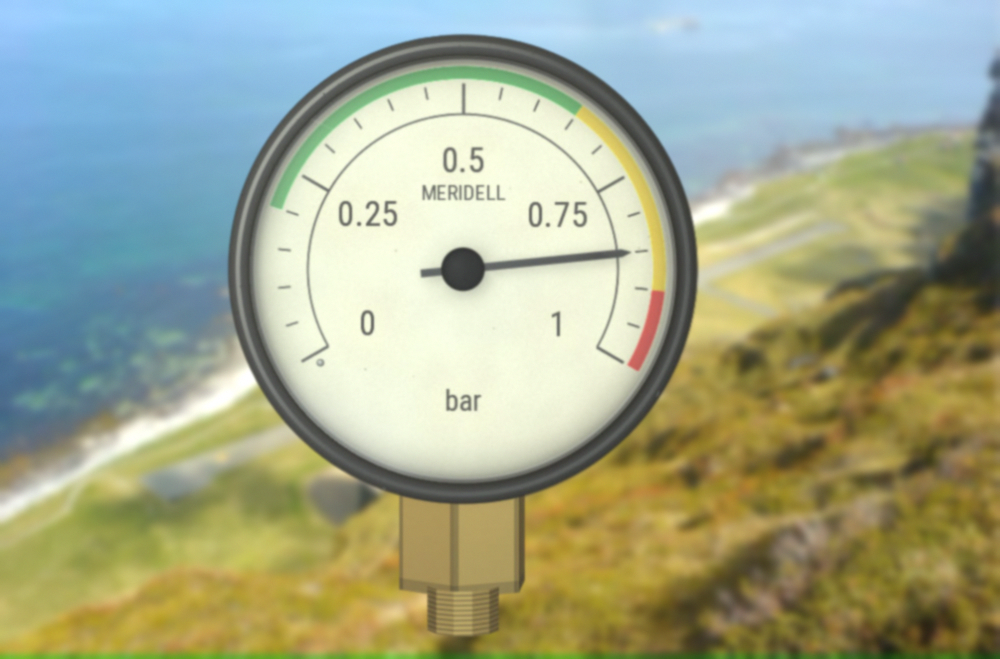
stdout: 0.85bar
